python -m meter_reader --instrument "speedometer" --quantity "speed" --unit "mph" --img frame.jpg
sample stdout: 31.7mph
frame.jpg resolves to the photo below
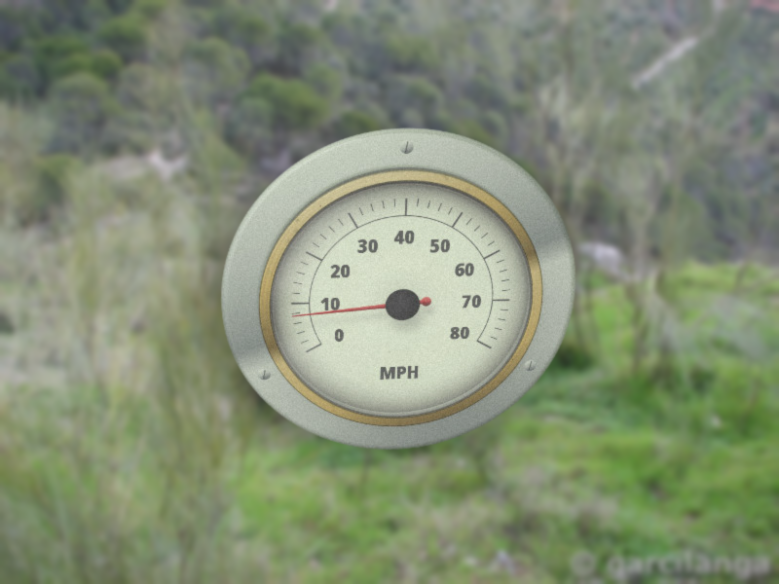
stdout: 8mph
